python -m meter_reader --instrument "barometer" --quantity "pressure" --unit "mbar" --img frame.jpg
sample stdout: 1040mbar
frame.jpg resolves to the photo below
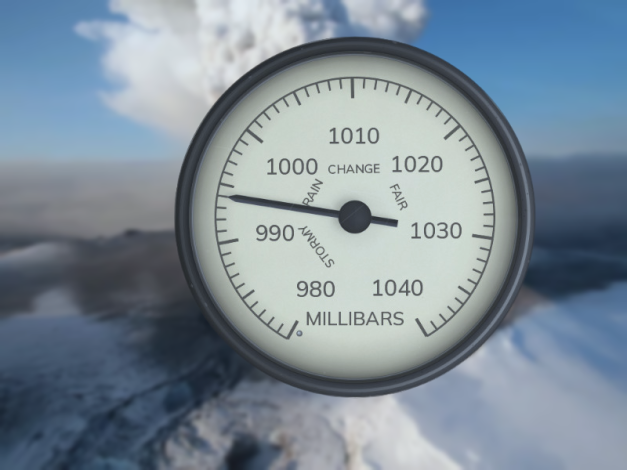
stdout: 994mbar
